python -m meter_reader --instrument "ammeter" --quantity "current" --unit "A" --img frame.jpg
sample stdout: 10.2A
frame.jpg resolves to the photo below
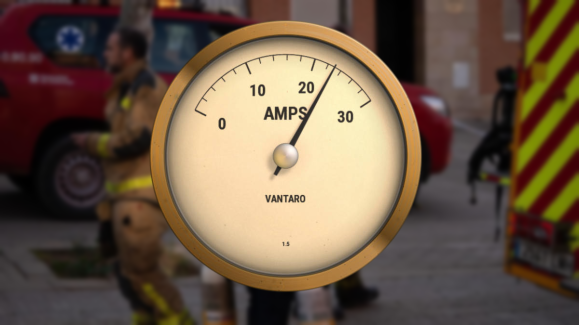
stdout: 23A
